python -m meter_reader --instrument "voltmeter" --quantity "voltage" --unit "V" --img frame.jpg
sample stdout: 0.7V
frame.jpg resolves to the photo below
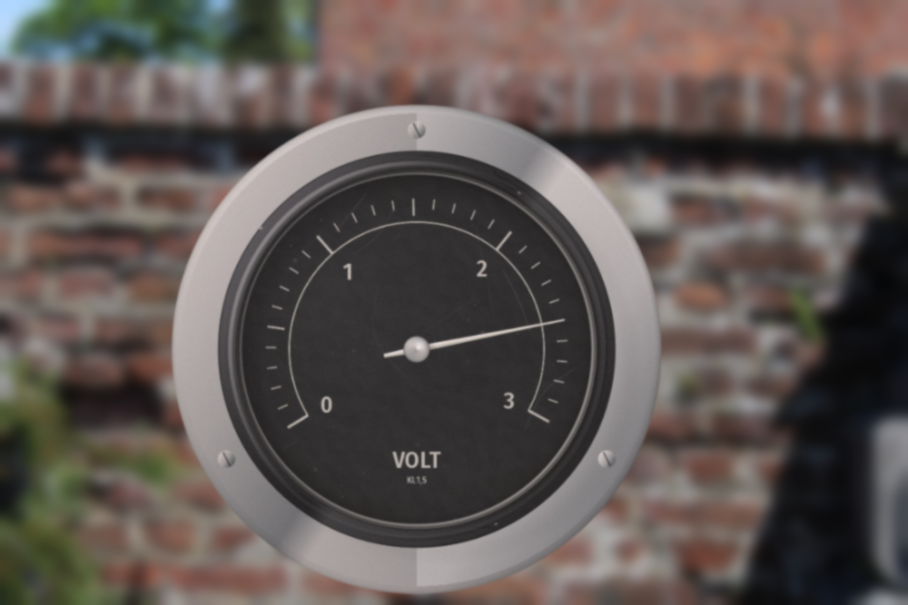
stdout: 2.5V
